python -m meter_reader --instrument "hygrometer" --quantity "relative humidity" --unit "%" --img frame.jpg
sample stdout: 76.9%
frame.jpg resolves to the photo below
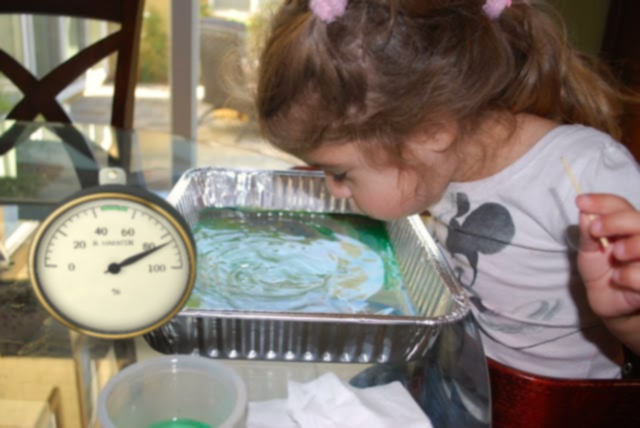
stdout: 84%
